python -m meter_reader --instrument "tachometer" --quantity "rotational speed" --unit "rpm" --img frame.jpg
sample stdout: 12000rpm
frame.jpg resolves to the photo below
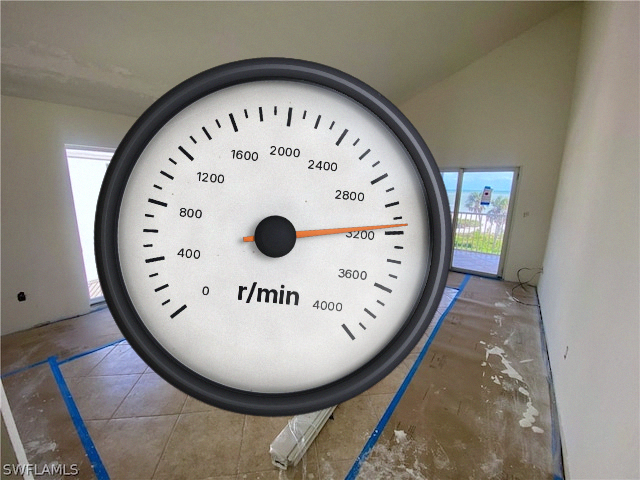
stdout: 3150rpm
